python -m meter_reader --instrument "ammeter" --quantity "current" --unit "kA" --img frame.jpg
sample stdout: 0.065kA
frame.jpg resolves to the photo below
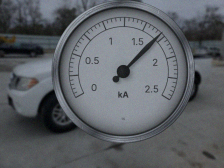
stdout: 1.7kA
